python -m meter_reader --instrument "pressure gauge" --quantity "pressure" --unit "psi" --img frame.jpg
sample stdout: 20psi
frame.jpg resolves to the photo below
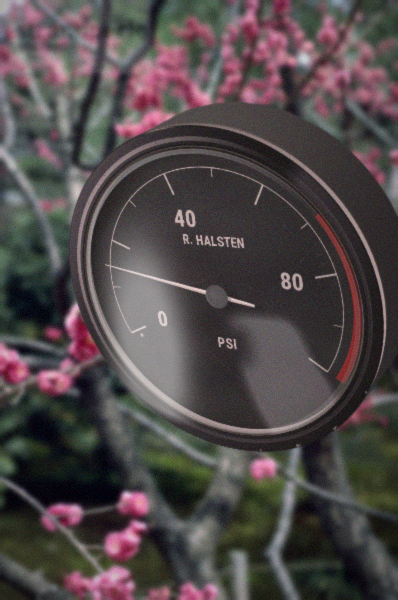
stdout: 15psi
